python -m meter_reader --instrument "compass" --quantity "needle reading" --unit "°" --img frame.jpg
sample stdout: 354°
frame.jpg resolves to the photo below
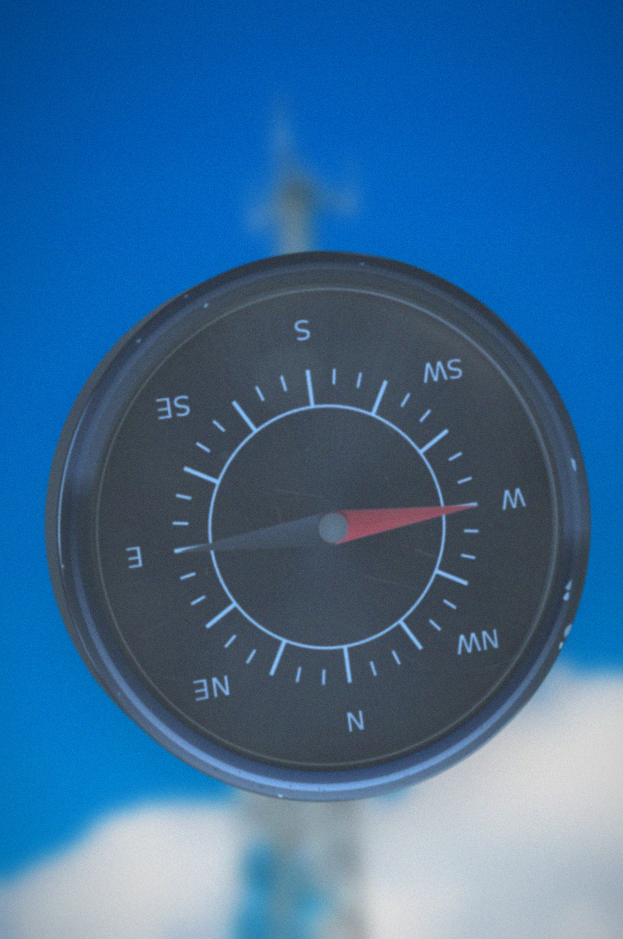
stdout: 270°
